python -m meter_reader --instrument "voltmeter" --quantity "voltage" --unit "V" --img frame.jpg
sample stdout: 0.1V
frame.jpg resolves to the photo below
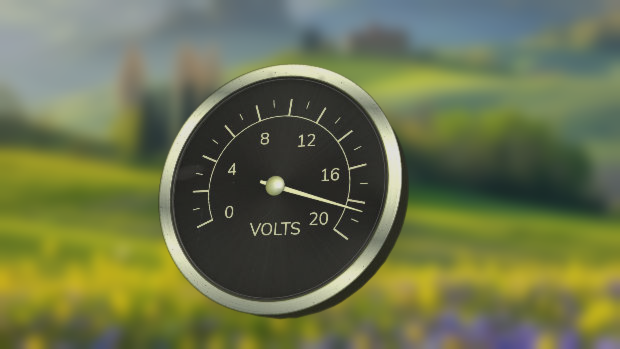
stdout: 18.5V
